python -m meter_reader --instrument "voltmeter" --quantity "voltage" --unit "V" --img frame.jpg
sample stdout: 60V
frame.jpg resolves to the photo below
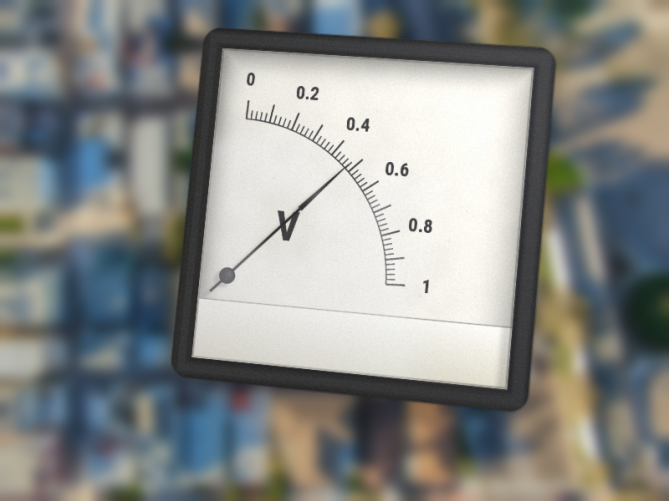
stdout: 0.48V
